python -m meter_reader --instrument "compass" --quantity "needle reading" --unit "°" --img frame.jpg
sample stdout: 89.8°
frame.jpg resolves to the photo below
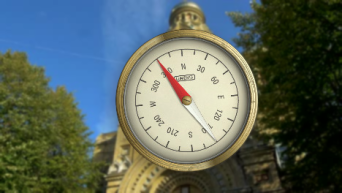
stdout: 330°
